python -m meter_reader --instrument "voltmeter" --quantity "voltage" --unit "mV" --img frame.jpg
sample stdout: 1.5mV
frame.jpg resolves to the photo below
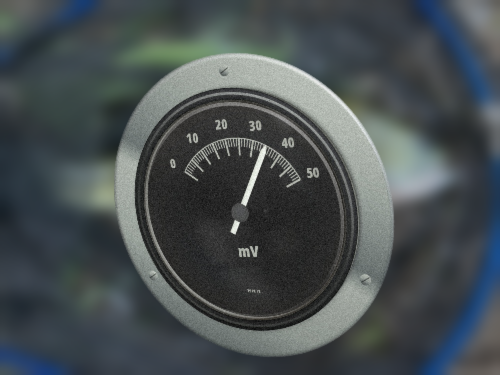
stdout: 35mV
